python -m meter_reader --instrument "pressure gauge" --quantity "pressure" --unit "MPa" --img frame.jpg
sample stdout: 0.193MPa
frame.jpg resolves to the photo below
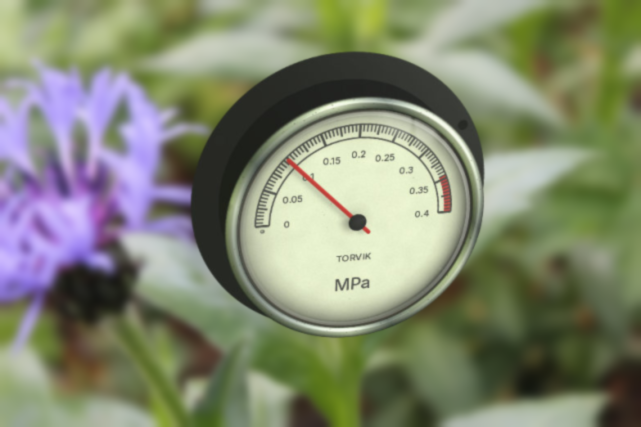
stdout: 0.1MPa
